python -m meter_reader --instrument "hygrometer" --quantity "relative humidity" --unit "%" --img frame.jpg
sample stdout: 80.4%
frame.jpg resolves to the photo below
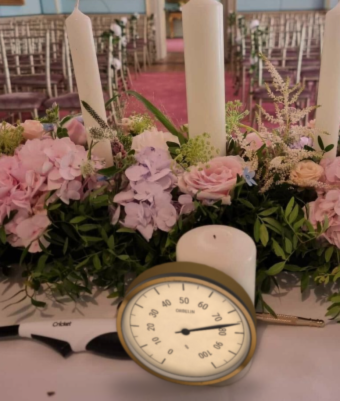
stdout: 75%
